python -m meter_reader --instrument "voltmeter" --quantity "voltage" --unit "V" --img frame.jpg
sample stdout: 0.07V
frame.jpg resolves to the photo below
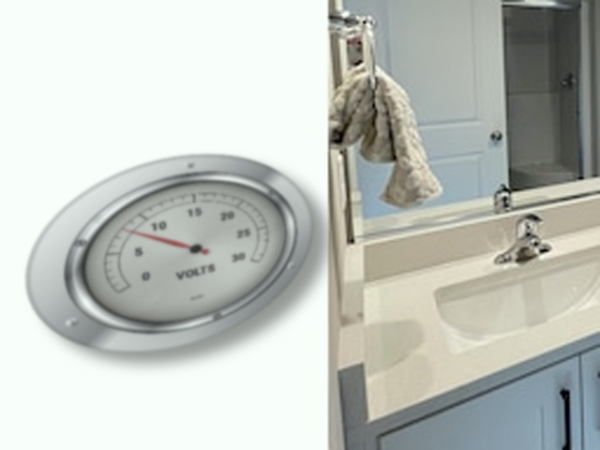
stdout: 8V
